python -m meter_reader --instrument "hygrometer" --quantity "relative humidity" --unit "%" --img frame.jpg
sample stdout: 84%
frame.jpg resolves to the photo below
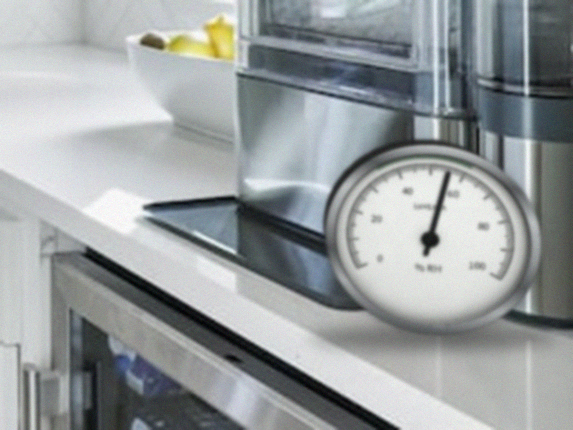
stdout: 55%
